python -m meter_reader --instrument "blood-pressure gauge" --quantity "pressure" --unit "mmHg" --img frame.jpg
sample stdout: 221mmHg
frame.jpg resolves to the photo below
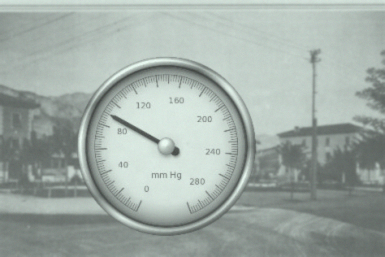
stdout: 90mmHg
